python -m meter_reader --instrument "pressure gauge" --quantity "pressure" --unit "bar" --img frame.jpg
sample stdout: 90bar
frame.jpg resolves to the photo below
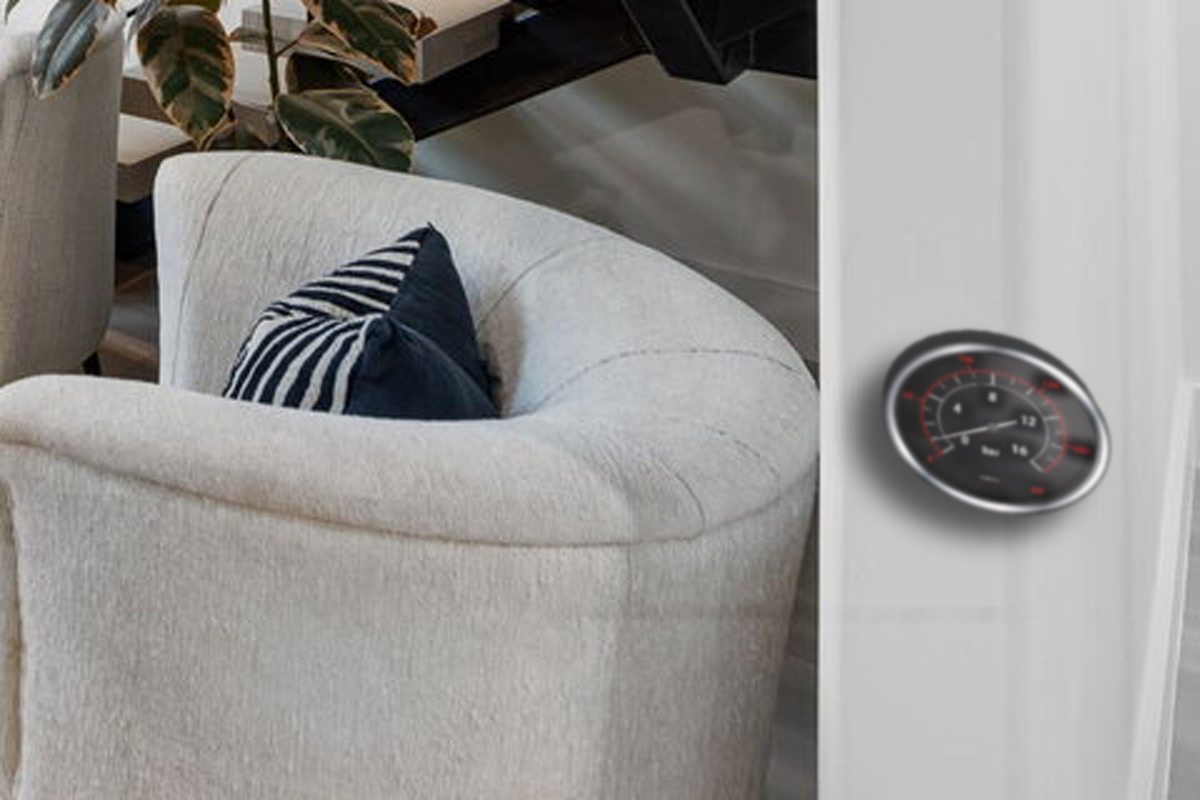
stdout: 1bar
